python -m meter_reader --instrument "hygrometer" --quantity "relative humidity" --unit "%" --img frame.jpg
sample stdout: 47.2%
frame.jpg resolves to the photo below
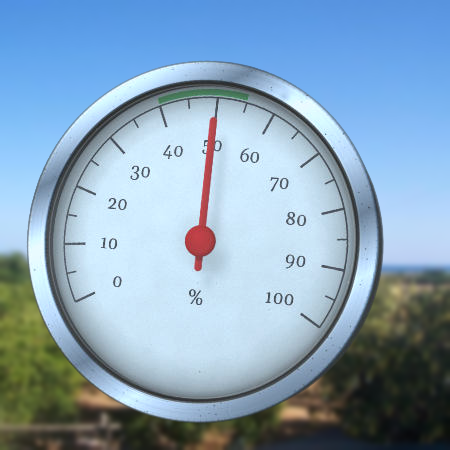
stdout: 50%
